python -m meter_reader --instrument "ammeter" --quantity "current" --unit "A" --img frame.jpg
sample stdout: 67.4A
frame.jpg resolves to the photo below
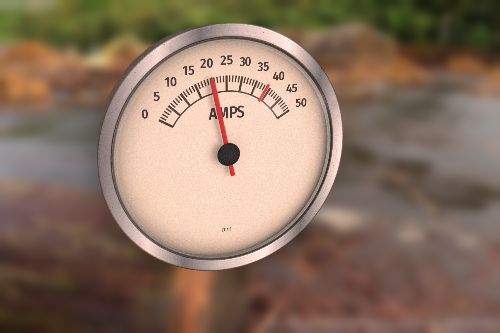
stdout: 20A
